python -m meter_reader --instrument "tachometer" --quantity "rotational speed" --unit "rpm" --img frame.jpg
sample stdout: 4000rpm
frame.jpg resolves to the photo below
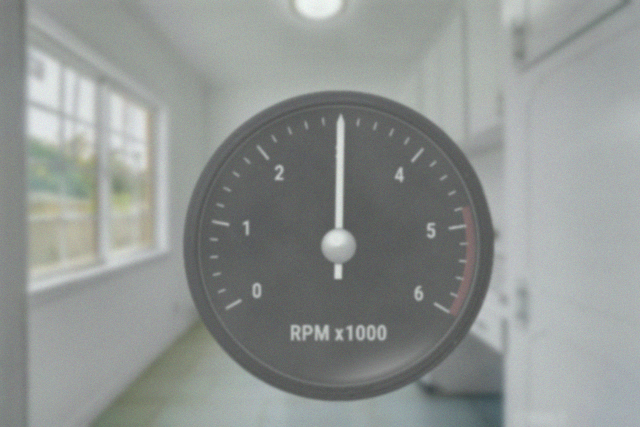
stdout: 3000rpm
